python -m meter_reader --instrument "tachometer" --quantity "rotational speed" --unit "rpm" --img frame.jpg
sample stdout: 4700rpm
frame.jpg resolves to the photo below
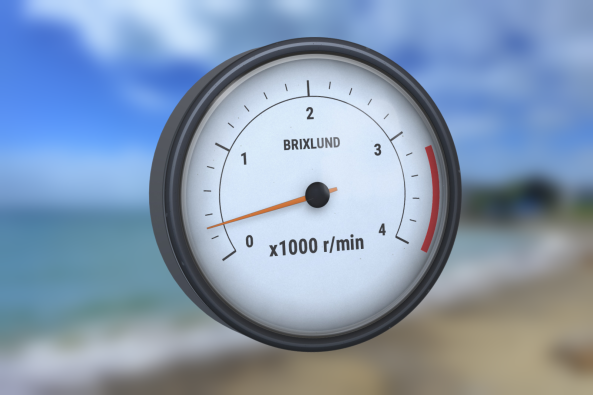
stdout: 300rpm
